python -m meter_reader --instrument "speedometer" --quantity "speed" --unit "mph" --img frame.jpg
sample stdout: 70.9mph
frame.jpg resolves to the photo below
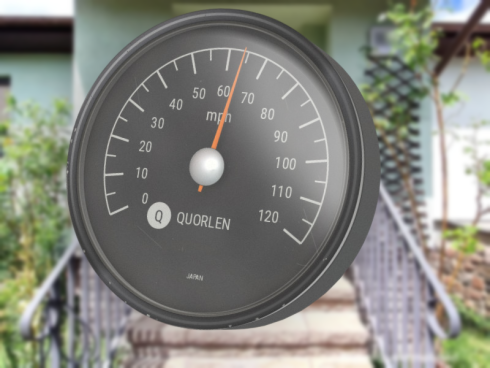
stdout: 65mph
